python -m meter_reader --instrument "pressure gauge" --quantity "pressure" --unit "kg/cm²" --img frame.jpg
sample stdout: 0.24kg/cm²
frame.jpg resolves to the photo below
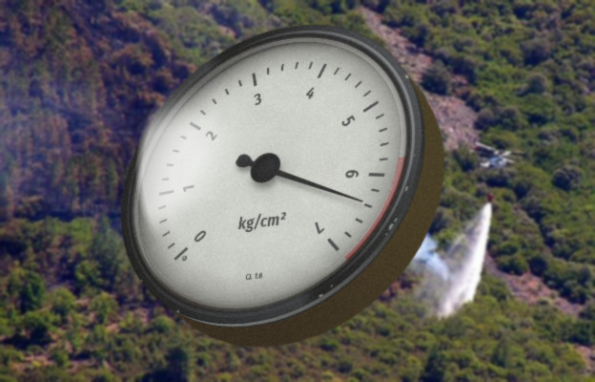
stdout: 6.4kg/cm²
